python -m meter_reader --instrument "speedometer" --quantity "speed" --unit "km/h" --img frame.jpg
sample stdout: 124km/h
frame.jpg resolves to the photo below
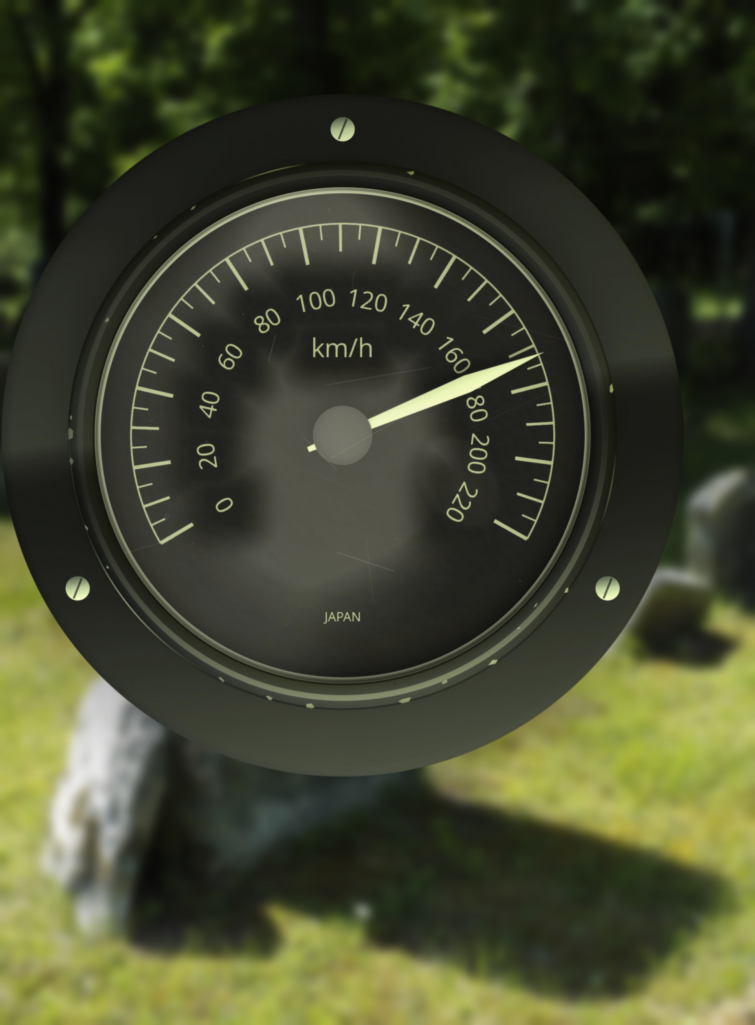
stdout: 172.5km/h
